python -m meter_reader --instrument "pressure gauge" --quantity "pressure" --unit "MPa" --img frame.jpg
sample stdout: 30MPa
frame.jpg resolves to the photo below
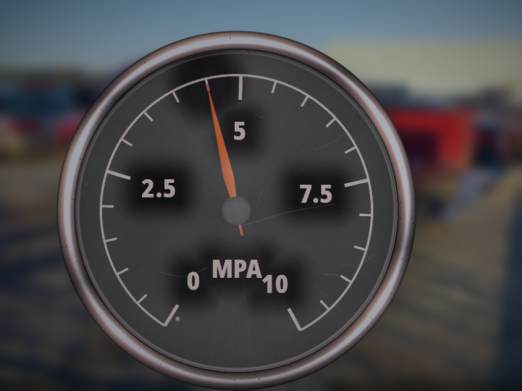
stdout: 4.5MPa
